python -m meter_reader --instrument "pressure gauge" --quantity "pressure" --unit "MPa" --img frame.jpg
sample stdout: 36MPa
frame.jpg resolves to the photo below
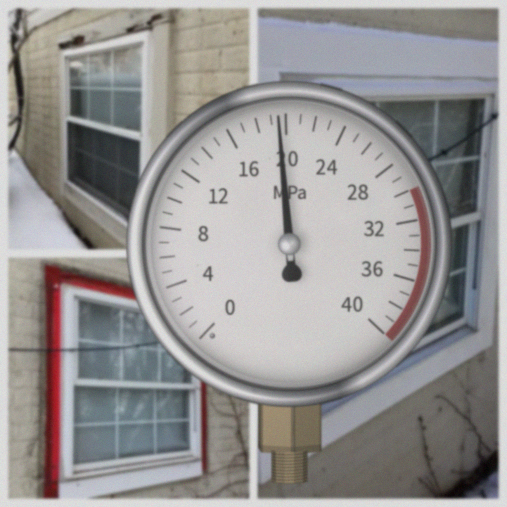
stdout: 19.5MPa
